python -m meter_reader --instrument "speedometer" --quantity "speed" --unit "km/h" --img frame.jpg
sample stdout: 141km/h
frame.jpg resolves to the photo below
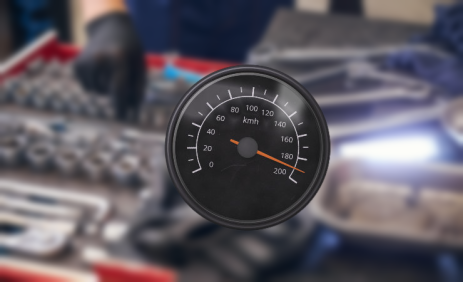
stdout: 190km/h
